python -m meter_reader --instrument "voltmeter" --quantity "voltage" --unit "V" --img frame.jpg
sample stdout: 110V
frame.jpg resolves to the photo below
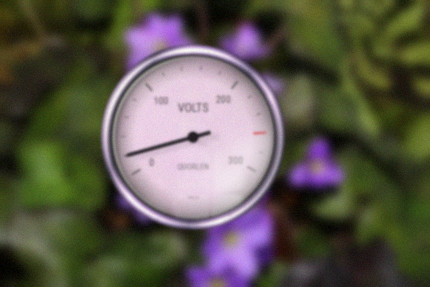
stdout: 20V
